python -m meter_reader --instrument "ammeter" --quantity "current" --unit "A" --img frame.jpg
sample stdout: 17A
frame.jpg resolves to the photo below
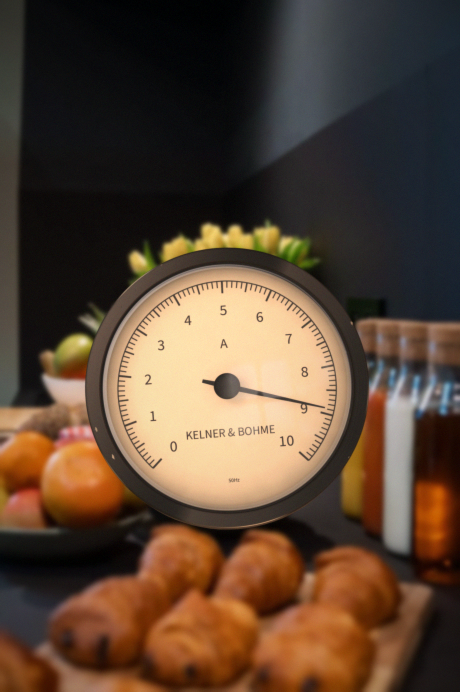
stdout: 8.9A
